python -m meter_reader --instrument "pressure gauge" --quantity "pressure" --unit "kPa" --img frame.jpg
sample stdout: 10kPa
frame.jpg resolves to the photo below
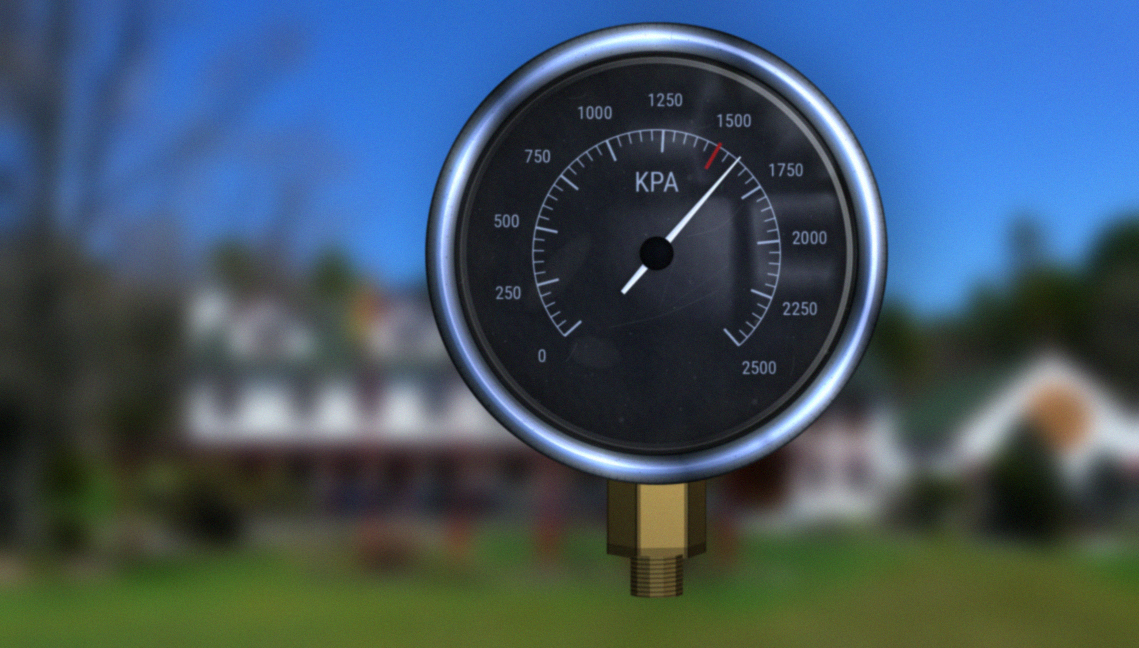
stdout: 1600kPa
